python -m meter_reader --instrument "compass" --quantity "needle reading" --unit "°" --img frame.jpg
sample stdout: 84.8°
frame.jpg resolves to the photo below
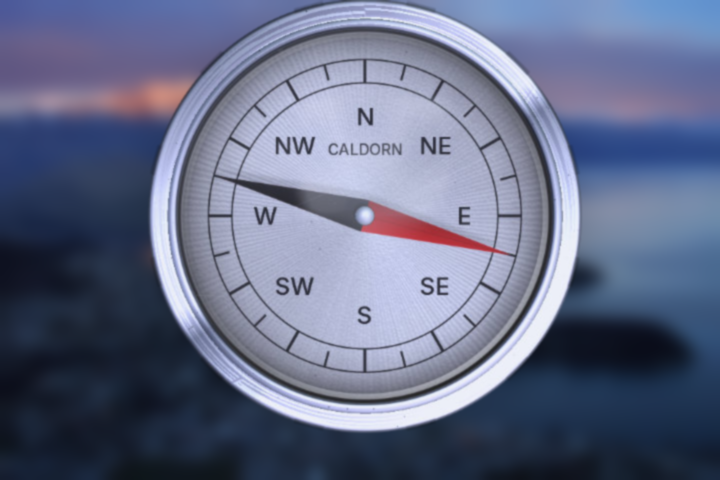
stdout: 105°
